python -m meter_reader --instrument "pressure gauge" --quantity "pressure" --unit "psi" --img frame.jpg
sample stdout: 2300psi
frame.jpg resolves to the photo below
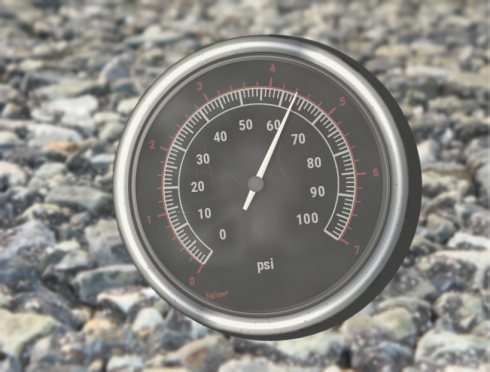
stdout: 63psi
